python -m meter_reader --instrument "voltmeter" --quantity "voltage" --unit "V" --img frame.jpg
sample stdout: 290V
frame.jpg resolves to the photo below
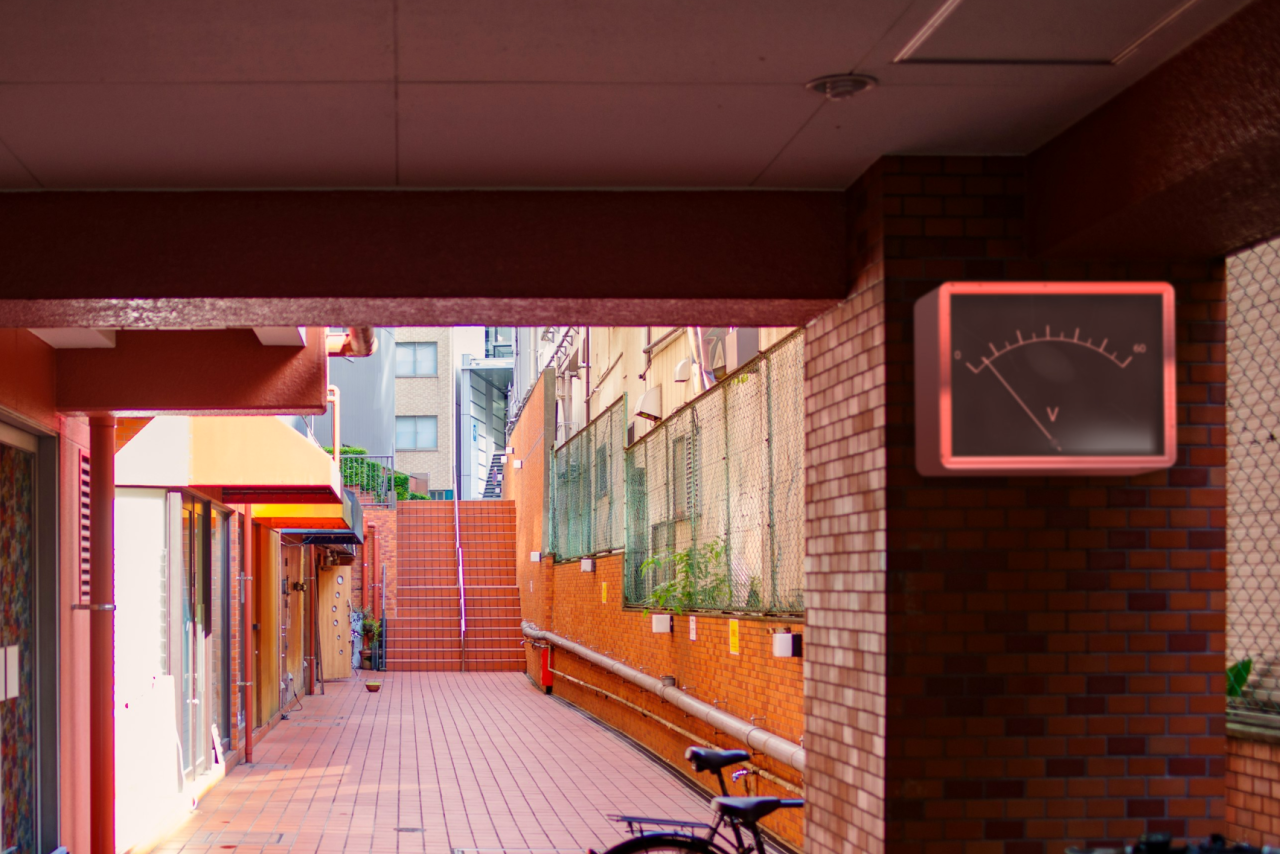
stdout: 5V
